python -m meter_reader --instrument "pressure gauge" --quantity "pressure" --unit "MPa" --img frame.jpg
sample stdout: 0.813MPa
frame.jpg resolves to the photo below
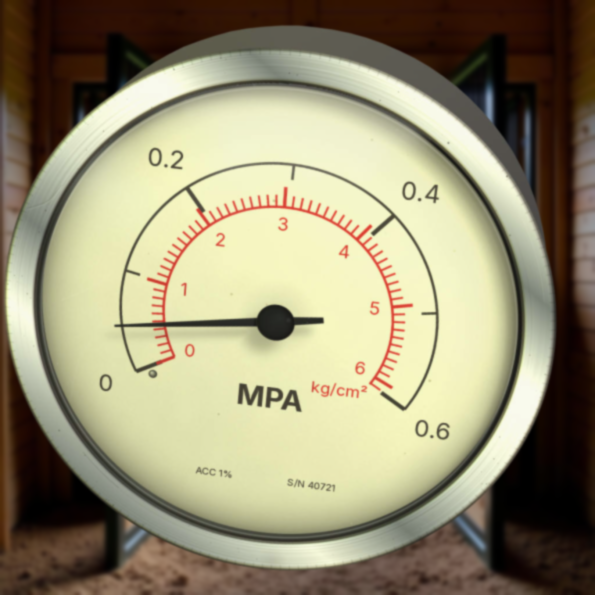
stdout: 0.05MPa
